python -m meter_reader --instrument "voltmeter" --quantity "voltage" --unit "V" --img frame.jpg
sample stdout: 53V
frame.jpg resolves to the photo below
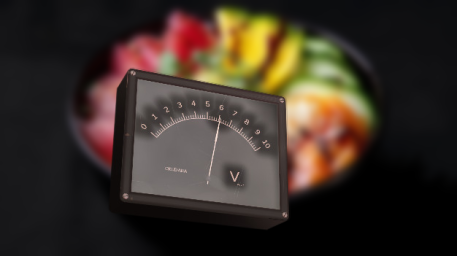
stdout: 6V
